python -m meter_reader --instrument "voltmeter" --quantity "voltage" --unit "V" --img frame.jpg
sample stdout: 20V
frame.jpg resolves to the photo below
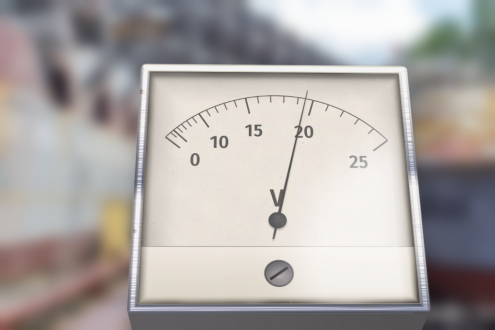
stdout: 19.5V
